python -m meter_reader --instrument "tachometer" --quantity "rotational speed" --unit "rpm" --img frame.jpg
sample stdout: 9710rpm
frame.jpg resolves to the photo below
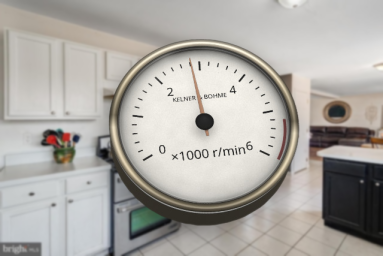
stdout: 2800rpm
